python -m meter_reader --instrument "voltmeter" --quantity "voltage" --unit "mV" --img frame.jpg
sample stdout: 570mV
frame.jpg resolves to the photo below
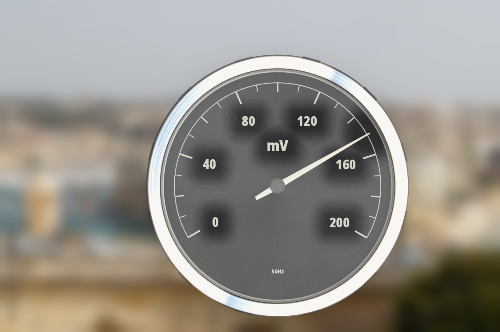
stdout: 150mV
